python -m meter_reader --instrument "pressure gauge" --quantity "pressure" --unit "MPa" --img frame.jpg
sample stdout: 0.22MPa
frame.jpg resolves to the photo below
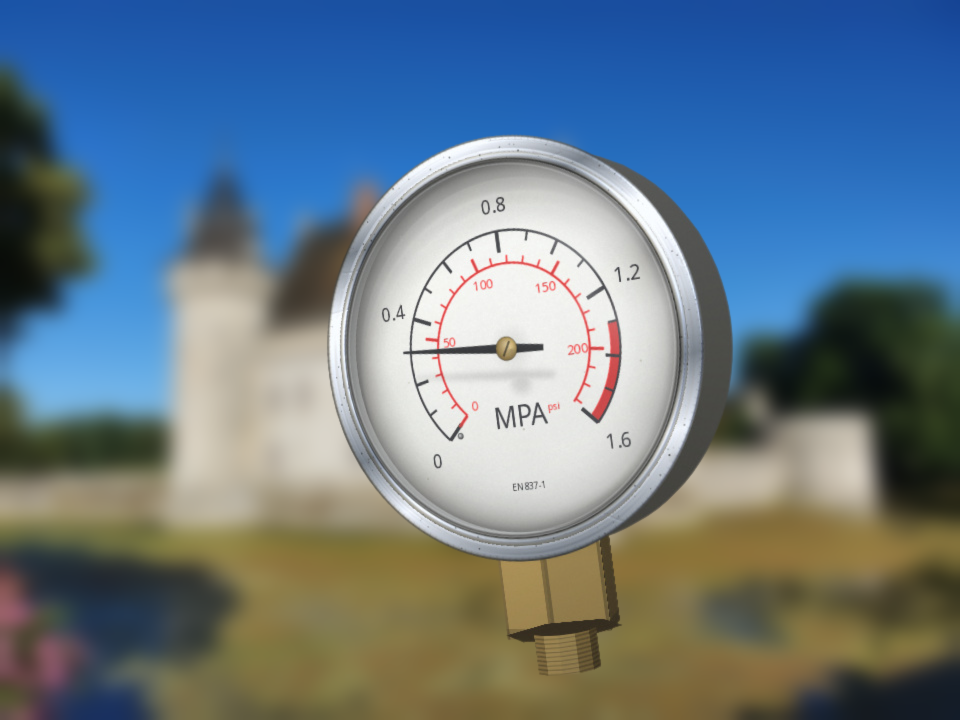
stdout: 0.3MPa
